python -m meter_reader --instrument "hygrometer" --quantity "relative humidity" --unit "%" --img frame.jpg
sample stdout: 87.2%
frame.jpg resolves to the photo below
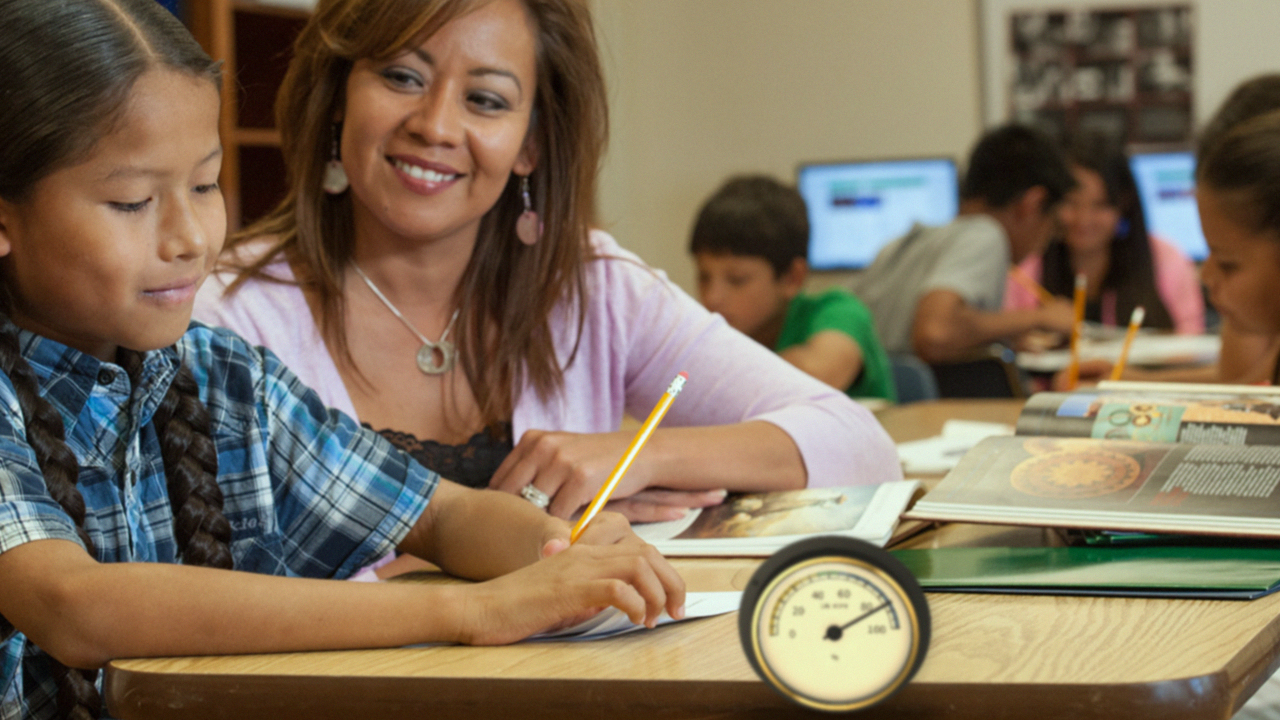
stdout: 85%
